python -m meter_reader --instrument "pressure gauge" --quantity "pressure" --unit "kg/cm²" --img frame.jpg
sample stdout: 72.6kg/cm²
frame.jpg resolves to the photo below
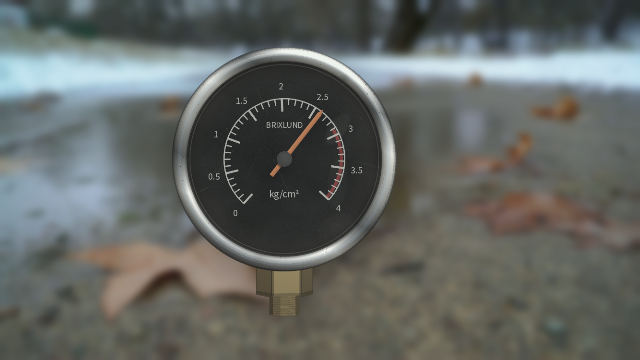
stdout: 2.6kg/cm²
